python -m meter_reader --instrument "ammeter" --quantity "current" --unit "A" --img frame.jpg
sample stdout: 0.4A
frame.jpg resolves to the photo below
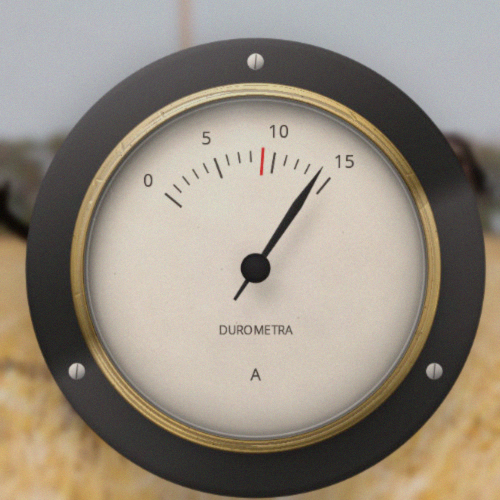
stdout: 14A
